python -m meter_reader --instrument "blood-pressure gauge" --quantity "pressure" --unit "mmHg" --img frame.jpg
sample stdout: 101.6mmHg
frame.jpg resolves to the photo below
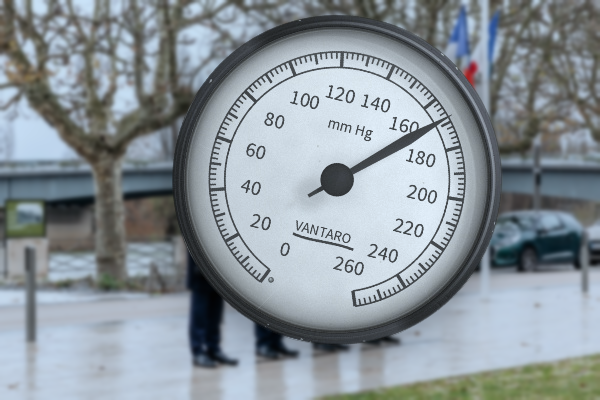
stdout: 168mmHg
